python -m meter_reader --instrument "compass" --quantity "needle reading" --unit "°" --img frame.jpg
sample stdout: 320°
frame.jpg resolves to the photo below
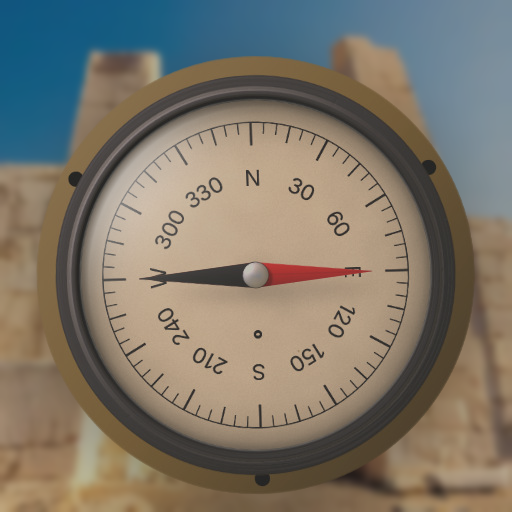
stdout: 90°
